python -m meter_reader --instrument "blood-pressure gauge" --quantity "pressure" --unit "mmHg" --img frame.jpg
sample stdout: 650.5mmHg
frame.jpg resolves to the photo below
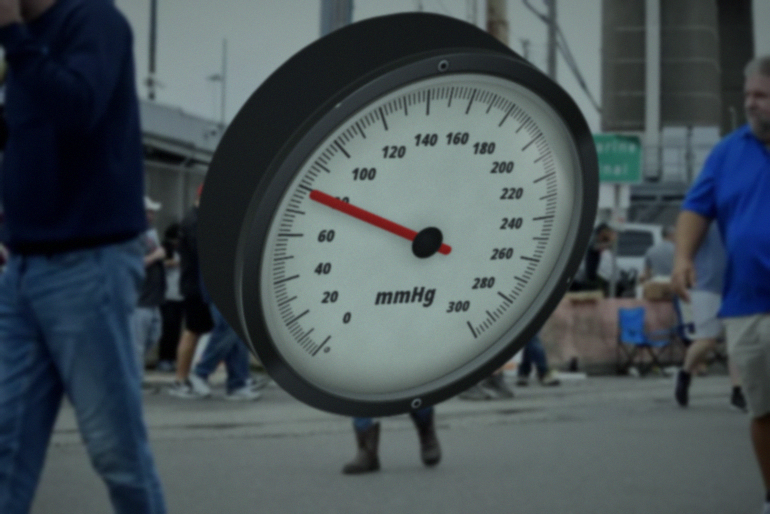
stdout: 80mmHg
